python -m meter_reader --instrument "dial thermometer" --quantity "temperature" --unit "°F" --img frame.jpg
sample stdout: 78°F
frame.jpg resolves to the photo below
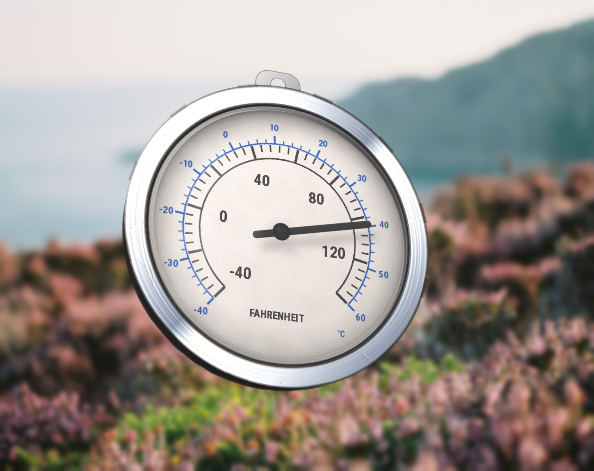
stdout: 104°F
